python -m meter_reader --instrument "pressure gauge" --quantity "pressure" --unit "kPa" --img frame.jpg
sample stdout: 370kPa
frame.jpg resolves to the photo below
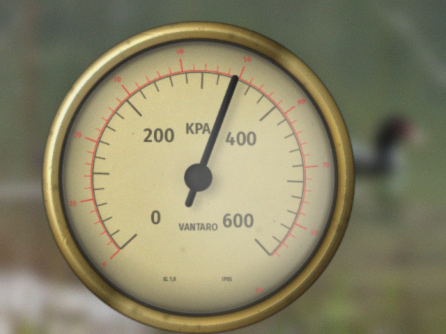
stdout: 340kPa
